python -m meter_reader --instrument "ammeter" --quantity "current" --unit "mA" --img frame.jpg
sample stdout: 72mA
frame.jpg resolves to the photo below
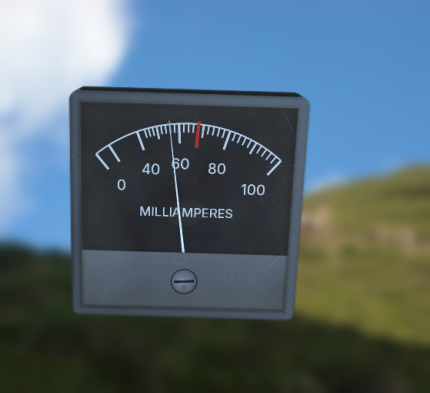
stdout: 56mA
